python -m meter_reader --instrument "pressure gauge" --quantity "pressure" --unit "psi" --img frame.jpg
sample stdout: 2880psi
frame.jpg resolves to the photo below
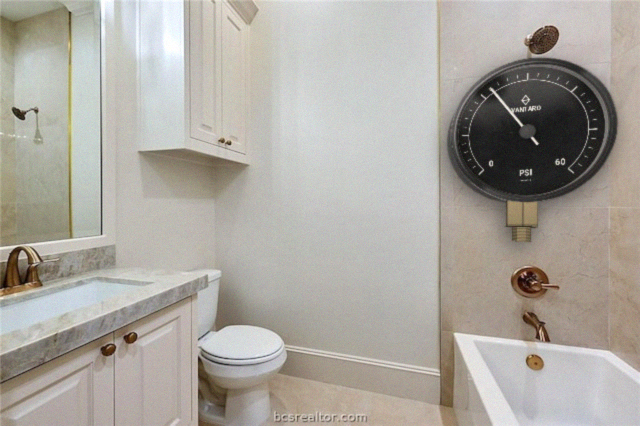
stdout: 22psi
